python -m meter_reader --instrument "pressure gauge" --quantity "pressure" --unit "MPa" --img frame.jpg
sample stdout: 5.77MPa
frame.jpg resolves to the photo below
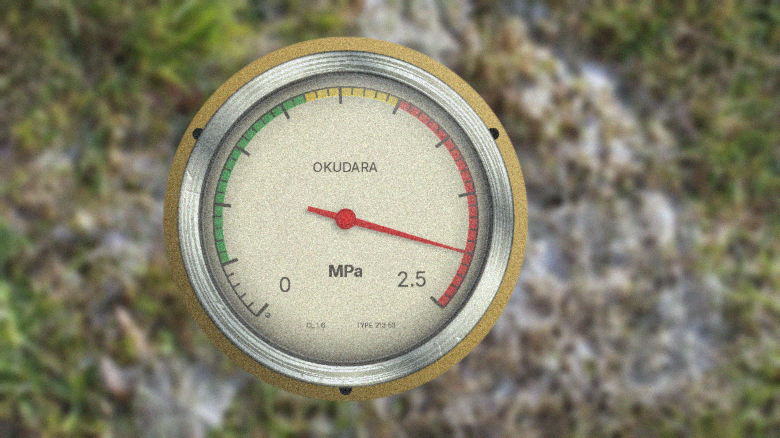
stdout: 2.25MPa
